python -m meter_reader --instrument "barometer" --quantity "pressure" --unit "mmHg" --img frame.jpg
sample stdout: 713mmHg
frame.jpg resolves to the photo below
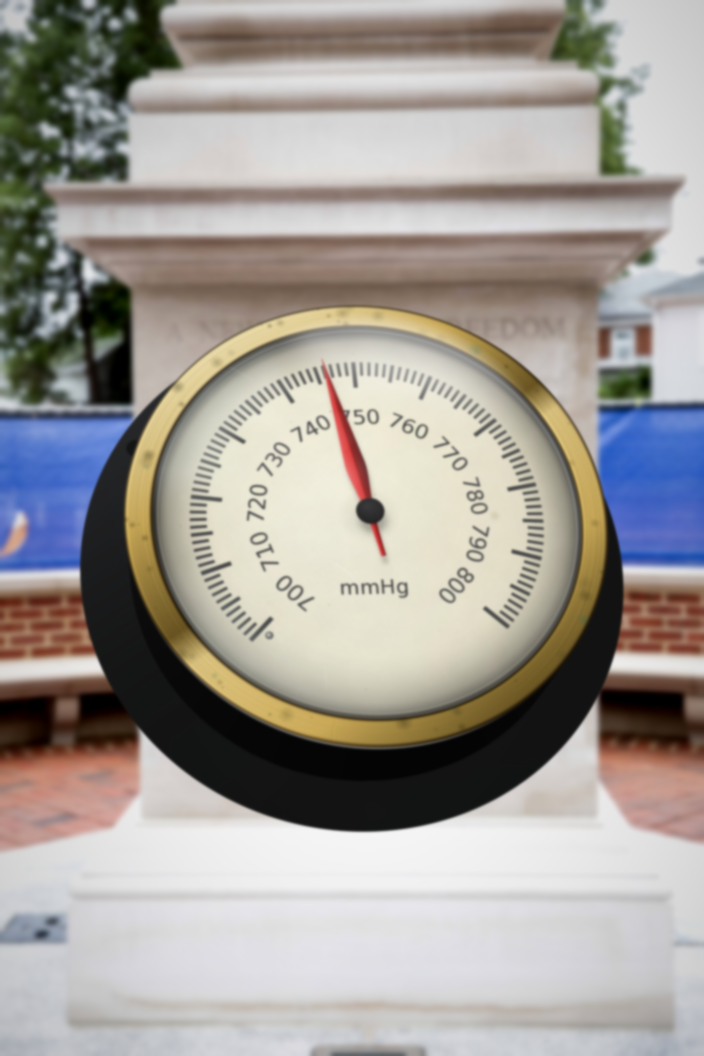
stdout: 746mmHg
